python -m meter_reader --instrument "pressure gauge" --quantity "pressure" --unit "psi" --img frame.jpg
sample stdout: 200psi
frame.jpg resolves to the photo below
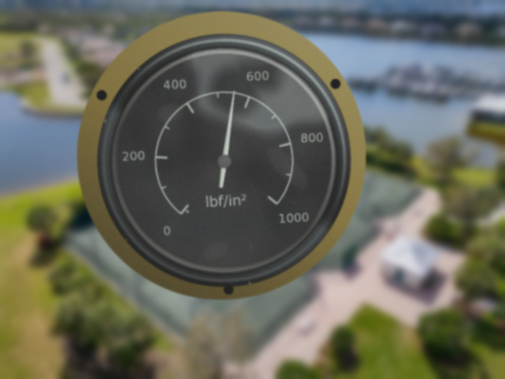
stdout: 550psi
